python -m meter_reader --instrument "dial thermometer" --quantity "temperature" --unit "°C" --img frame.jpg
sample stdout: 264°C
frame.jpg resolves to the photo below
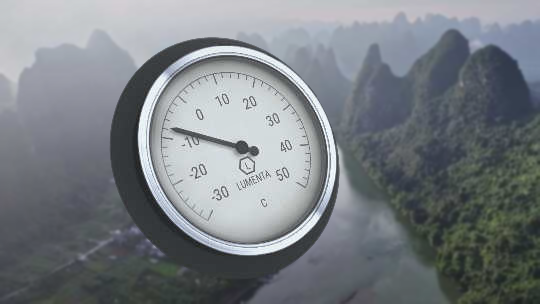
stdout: -8°C
